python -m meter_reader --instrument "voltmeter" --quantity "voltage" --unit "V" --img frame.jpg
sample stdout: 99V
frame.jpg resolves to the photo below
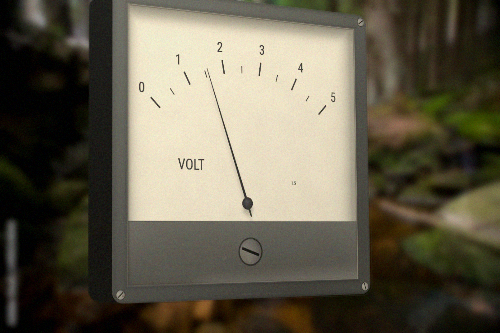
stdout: 1.5V
